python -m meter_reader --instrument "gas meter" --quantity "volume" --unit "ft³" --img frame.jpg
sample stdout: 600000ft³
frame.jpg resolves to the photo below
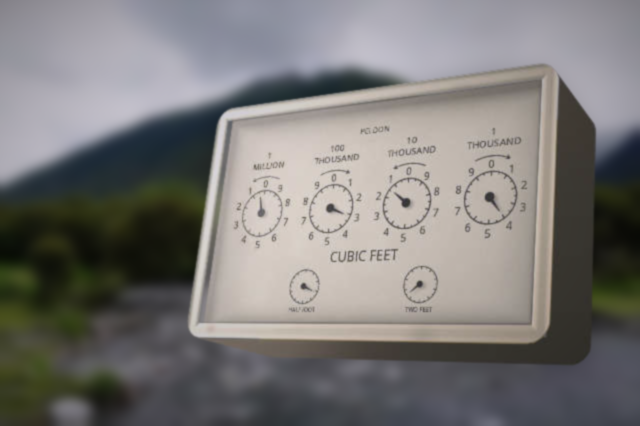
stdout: 31400ft³
